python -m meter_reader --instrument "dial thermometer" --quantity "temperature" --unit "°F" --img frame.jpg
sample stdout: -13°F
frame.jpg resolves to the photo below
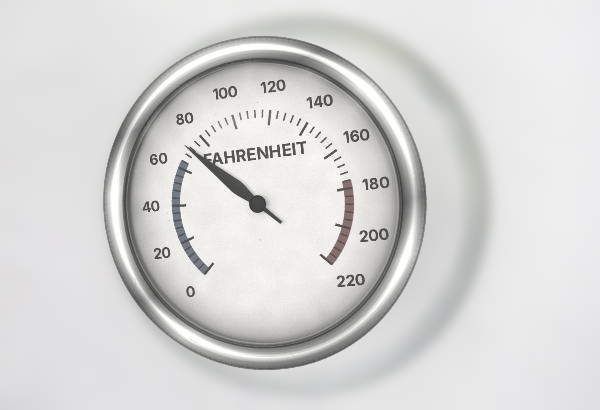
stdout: 72°F
